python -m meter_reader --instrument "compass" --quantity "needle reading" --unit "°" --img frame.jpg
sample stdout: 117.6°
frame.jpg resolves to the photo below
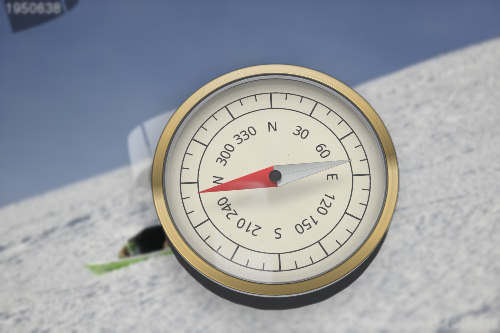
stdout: 260°
